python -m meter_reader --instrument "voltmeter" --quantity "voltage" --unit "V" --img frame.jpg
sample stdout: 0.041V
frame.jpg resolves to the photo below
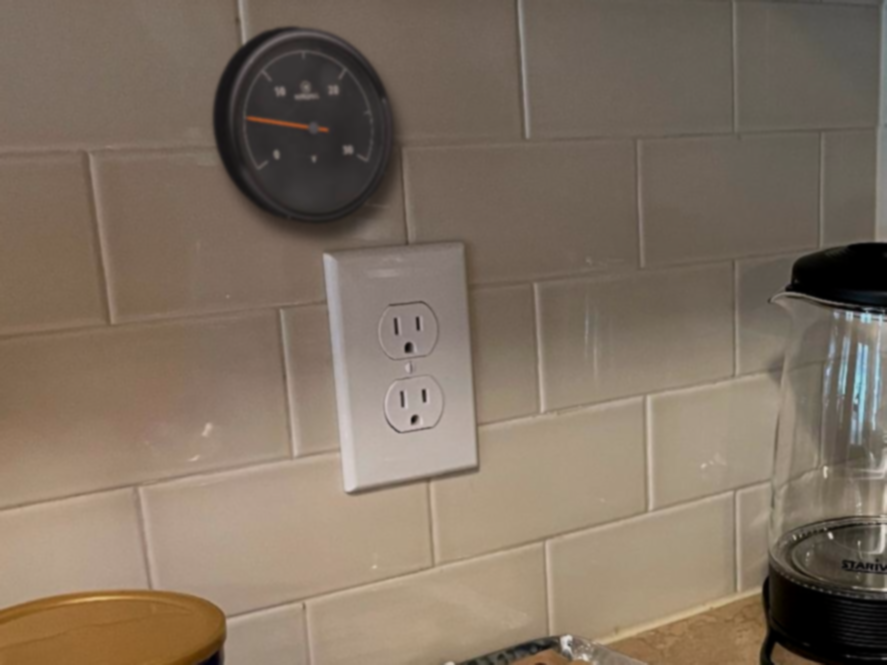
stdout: 5V
